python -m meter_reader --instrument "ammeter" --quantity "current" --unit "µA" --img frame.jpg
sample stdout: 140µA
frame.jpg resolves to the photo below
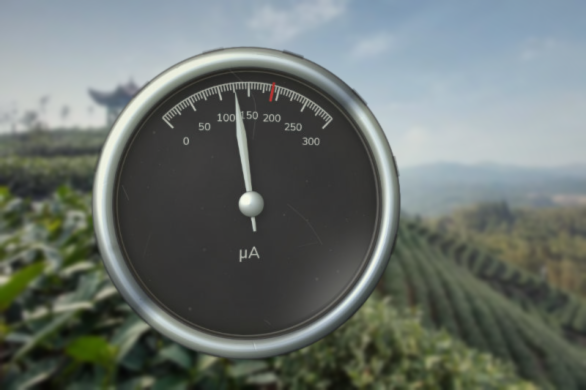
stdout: 125µA
